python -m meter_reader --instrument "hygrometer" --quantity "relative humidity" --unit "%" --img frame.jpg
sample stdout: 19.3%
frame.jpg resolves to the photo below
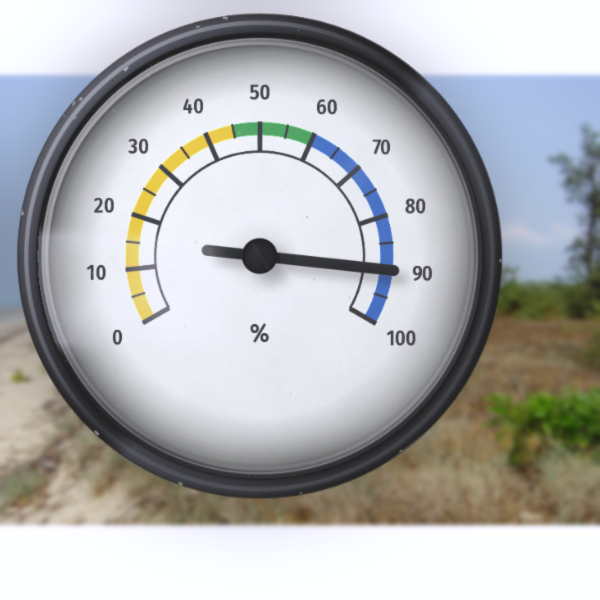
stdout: 90%
